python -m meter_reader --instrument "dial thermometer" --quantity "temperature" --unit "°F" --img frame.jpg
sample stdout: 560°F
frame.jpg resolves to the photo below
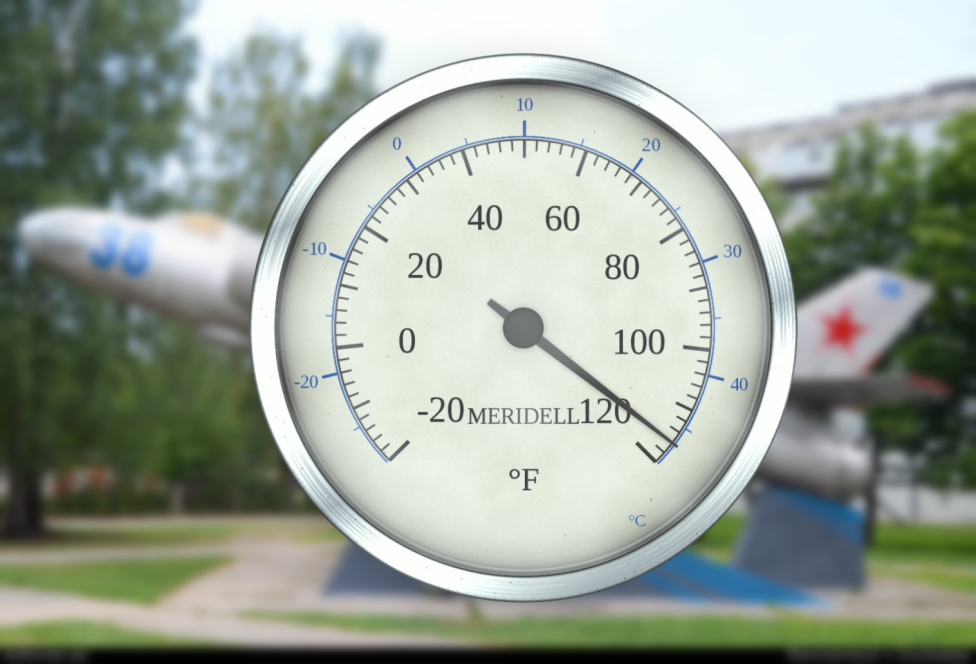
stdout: 116°F
